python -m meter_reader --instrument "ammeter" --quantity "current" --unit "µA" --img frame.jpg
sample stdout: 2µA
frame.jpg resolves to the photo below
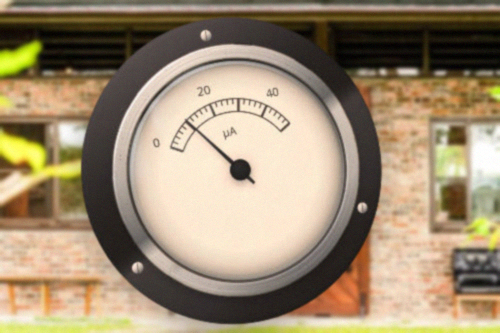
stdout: 10µA
